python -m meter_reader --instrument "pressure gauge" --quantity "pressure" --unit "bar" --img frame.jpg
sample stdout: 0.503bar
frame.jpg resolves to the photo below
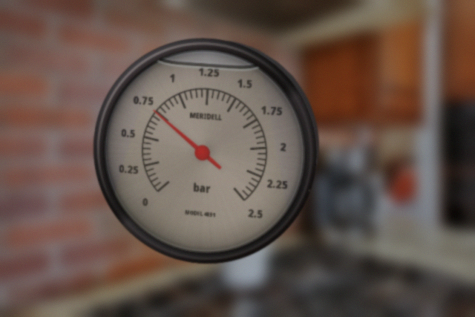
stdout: 0.75bar
